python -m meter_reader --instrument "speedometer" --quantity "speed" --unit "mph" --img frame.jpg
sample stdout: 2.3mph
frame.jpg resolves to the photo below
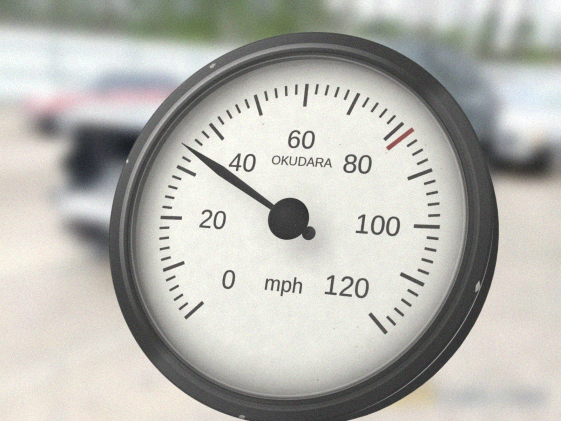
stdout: 34mph
